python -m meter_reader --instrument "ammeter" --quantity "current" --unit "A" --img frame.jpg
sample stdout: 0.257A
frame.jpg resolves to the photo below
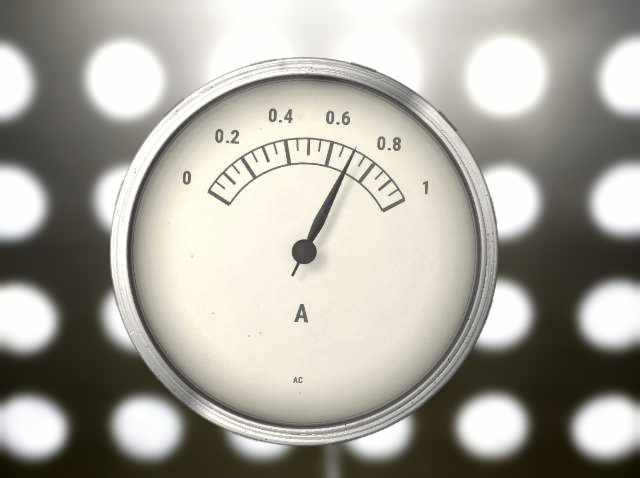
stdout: 0.7A
